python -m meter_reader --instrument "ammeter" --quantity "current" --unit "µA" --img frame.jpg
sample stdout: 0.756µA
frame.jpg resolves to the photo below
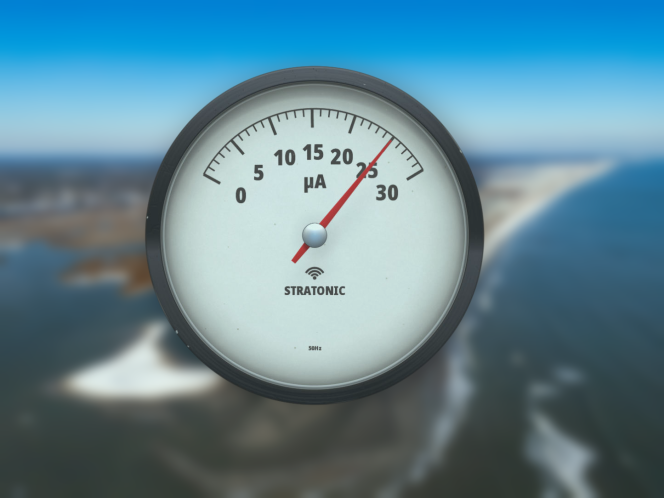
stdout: 25µA
